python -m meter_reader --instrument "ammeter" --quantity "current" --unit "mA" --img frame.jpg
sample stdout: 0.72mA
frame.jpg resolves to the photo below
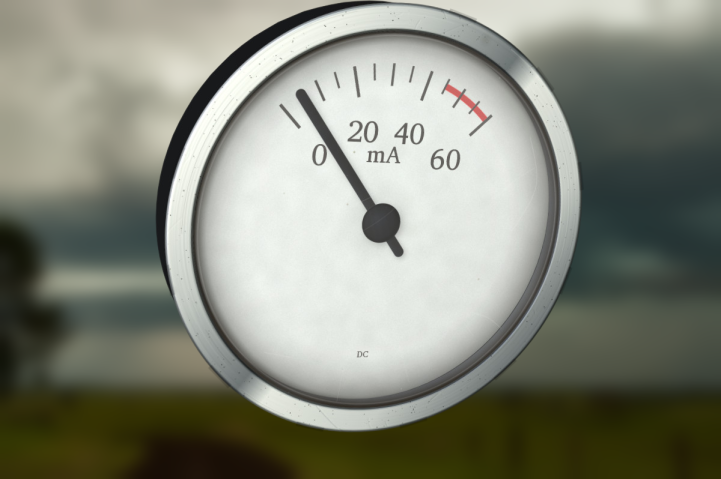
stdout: 5mA
